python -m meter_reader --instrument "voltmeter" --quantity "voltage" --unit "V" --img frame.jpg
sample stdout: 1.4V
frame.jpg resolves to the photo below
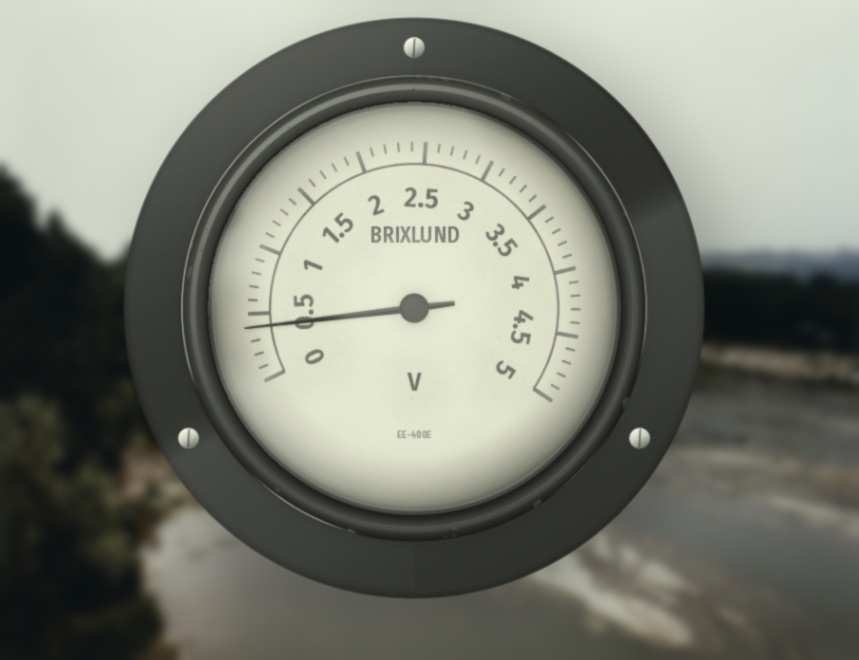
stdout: 0.4V
